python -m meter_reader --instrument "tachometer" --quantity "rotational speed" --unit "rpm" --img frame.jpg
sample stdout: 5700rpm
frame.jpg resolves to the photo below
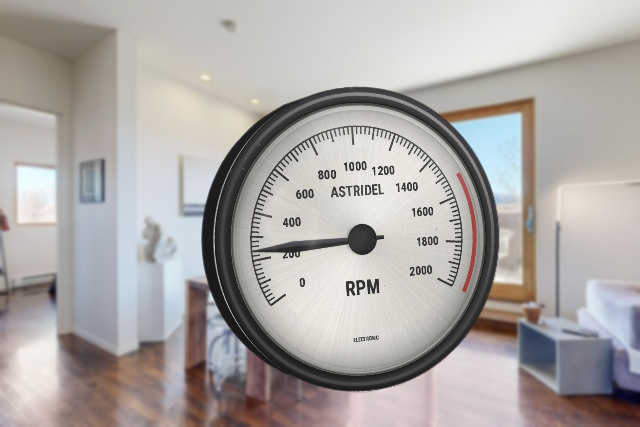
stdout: 240rpm
